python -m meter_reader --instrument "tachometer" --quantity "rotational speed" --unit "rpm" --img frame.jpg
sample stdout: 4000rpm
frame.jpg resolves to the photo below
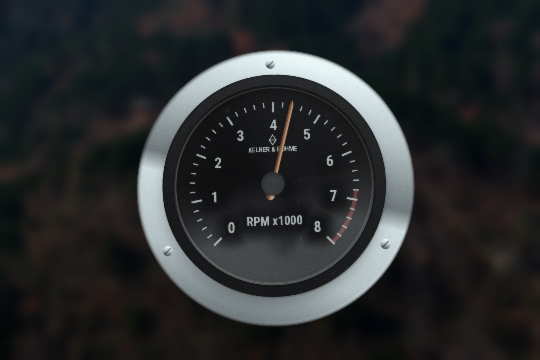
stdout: 4400rpm
